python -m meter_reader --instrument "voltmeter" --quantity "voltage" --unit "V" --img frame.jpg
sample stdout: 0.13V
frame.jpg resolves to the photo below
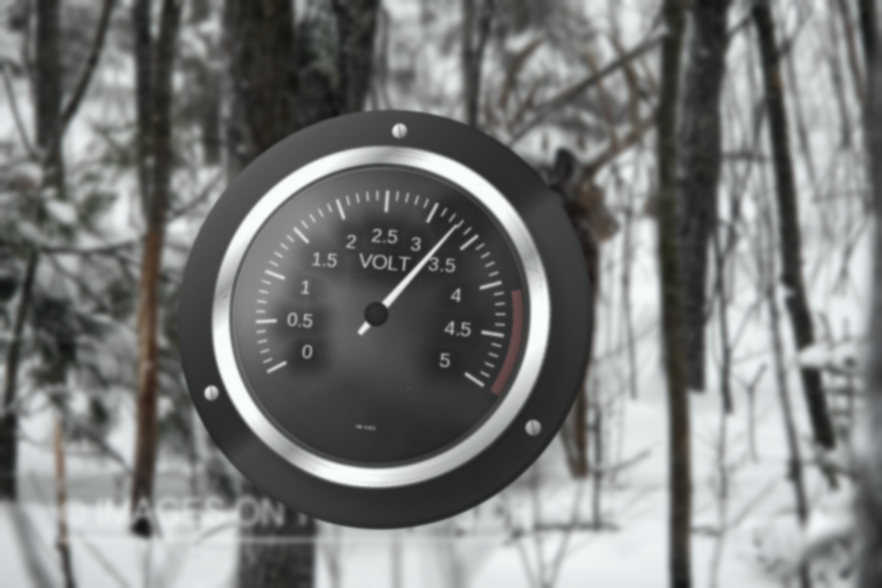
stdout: 3.3V
